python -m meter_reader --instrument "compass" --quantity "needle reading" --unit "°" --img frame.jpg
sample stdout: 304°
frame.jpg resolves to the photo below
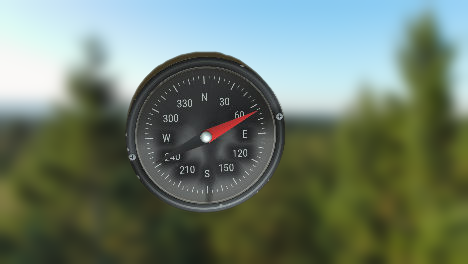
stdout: 65°
